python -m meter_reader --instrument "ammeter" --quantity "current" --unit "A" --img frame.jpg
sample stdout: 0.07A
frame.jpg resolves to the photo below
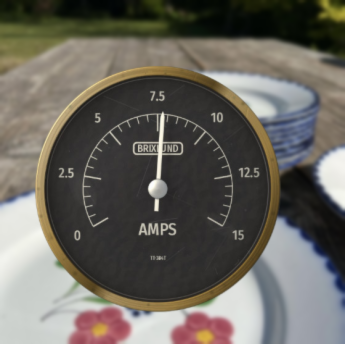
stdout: 7.75A
